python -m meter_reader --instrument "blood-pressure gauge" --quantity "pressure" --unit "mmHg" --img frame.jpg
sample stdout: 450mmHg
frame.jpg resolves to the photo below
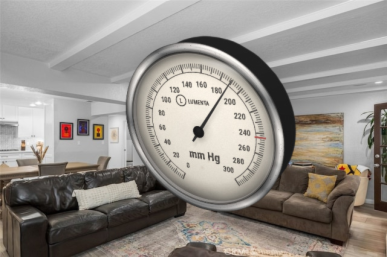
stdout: 190mmHg
